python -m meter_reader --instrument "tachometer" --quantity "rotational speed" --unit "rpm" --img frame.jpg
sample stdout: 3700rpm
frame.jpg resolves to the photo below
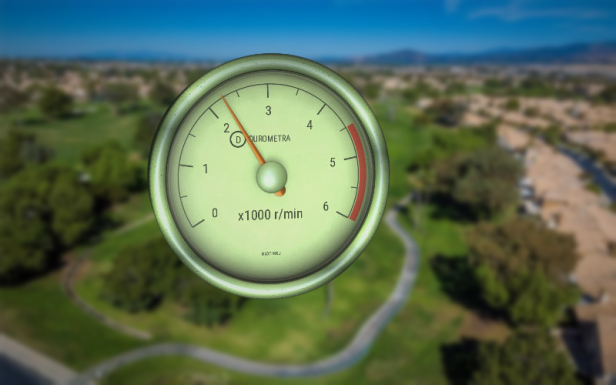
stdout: 2250rpm
